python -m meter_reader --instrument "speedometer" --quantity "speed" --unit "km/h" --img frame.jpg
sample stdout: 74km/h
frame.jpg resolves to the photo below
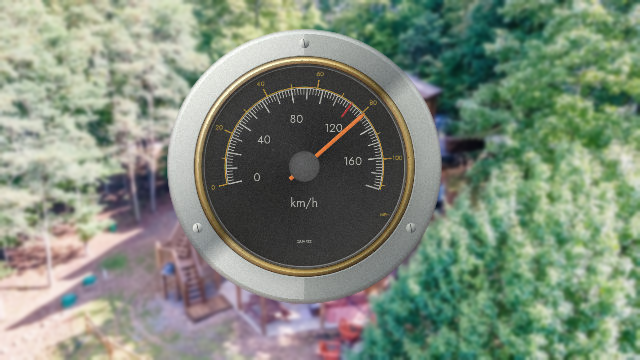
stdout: 130km/h
